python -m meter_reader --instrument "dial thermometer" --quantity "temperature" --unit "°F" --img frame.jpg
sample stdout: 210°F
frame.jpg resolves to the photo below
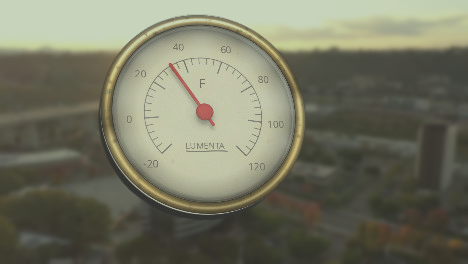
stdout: 32°F
